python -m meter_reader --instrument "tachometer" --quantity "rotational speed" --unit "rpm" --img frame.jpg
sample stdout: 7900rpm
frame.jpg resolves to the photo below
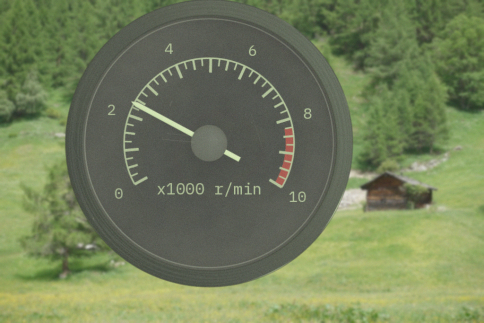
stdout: 2375rpm
